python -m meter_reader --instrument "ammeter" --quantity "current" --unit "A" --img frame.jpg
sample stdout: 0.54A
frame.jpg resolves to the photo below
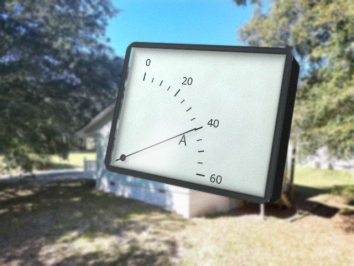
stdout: 40A
